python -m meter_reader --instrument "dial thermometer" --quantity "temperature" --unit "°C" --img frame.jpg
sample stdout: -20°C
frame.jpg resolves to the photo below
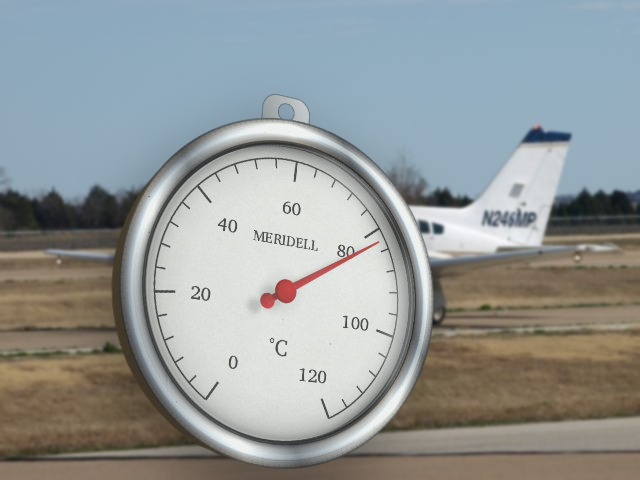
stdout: 82°C
